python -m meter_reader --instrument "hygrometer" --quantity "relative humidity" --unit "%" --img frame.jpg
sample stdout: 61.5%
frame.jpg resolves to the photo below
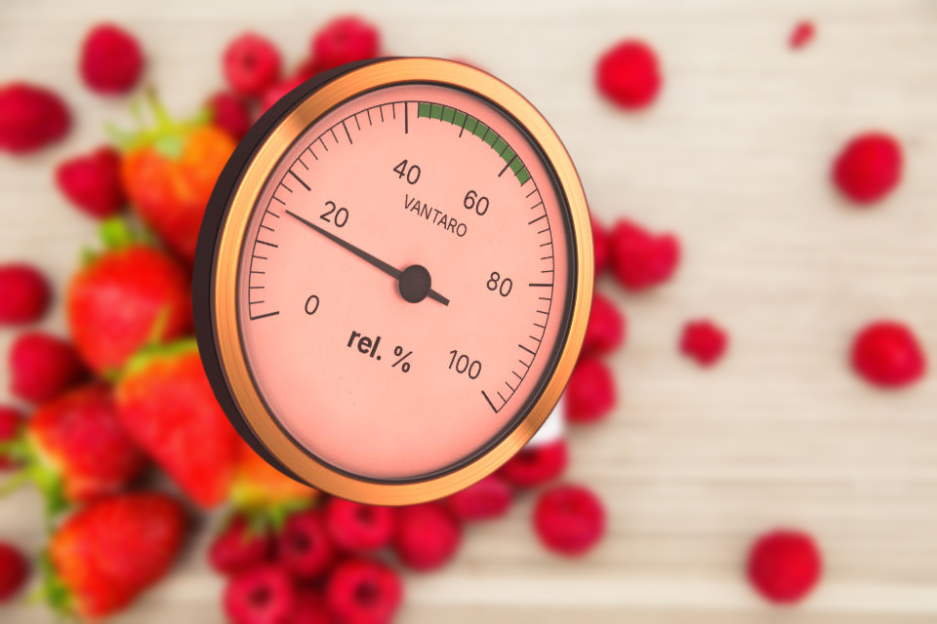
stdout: 15%
